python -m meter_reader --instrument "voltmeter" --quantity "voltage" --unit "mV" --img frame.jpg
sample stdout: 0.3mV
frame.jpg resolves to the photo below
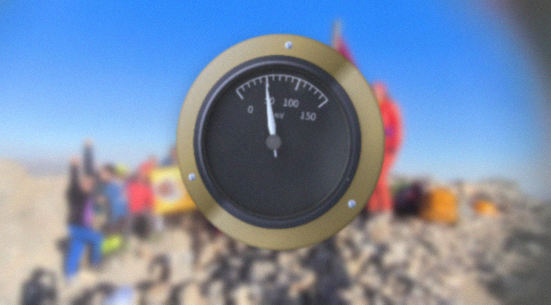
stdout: 50mV
